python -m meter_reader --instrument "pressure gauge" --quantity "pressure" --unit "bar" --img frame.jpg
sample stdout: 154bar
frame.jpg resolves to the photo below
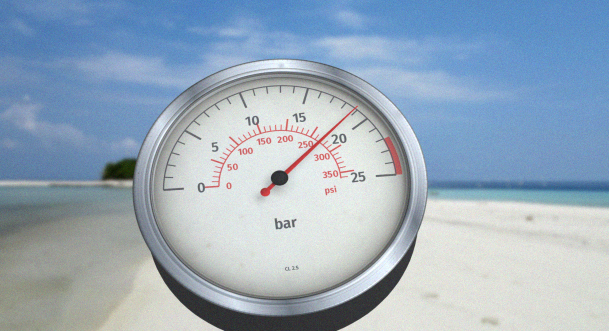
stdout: 19bar
